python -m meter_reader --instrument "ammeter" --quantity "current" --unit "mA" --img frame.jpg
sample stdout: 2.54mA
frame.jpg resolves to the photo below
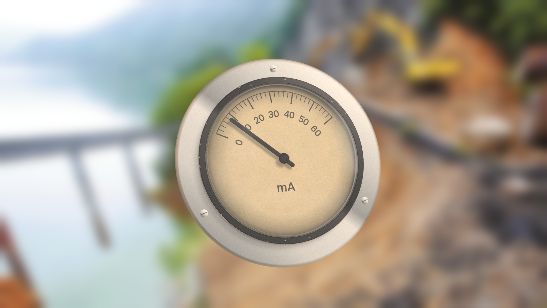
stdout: 8mA
